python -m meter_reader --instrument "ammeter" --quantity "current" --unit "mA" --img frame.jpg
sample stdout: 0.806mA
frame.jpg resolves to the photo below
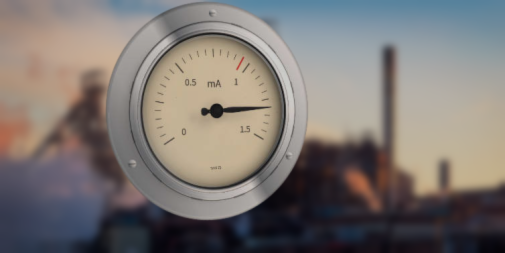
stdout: 1.3mA
